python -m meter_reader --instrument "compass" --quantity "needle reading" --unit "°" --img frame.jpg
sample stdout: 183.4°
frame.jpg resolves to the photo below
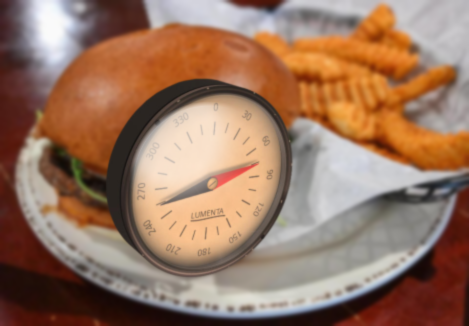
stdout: 75°
